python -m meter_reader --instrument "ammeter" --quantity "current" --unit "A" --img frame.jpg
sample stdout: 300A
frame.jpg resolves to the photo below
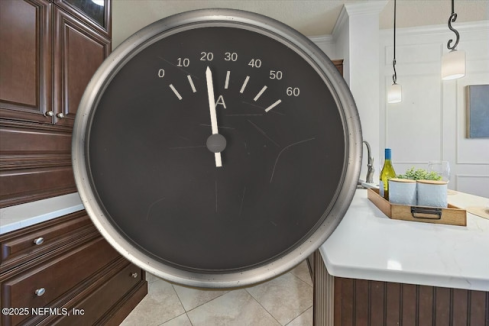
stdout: 20A
